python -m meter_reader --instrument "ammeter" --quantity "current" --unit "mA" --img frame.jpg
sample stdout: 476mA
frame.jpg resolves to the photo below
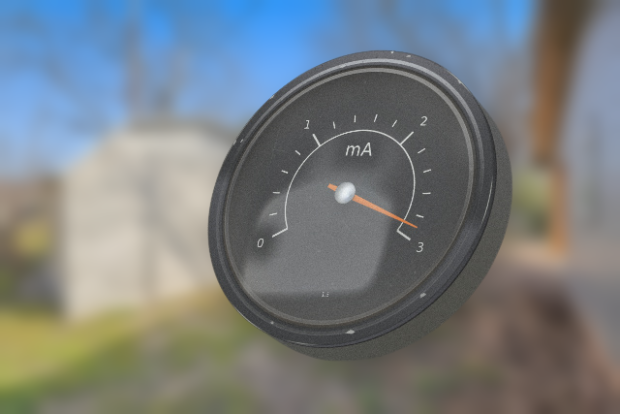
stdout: 2.9mA
